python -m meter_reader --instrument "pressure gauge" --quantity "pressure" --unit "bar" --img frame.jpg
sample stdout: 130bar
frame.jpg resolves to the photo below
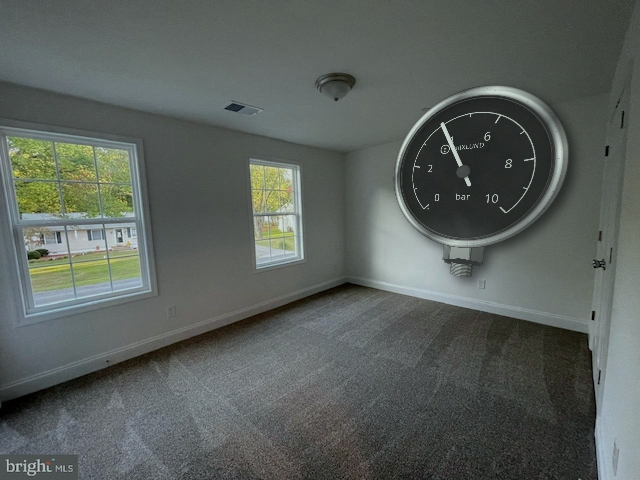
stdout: 4bar
